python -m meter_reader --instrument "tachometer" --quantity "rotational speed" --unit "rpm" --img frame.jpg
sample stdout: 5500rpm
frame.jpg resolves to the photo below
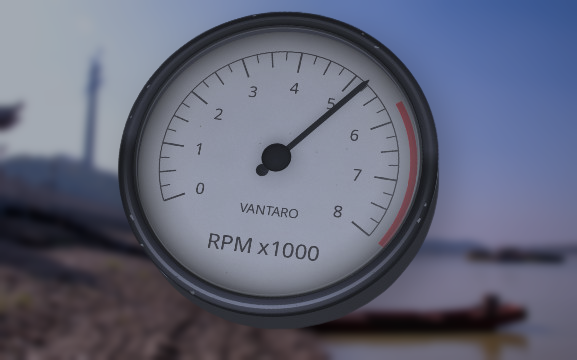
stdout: 5250rpm
